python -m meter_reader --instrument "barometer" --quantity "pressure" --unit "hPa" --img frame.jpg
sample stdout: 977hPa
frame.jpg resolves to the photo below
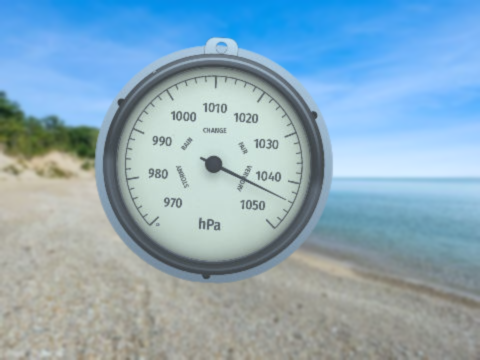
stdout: 1044hPa
